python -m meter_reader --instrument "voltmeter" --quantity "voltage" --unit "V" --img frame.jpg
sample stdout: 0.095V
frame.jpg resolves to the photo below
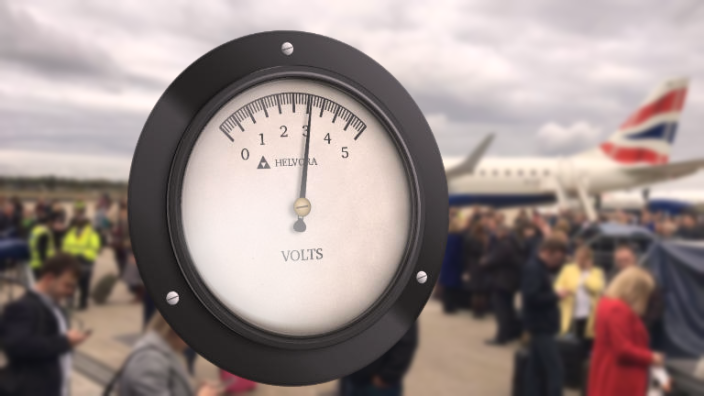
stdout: 3V
